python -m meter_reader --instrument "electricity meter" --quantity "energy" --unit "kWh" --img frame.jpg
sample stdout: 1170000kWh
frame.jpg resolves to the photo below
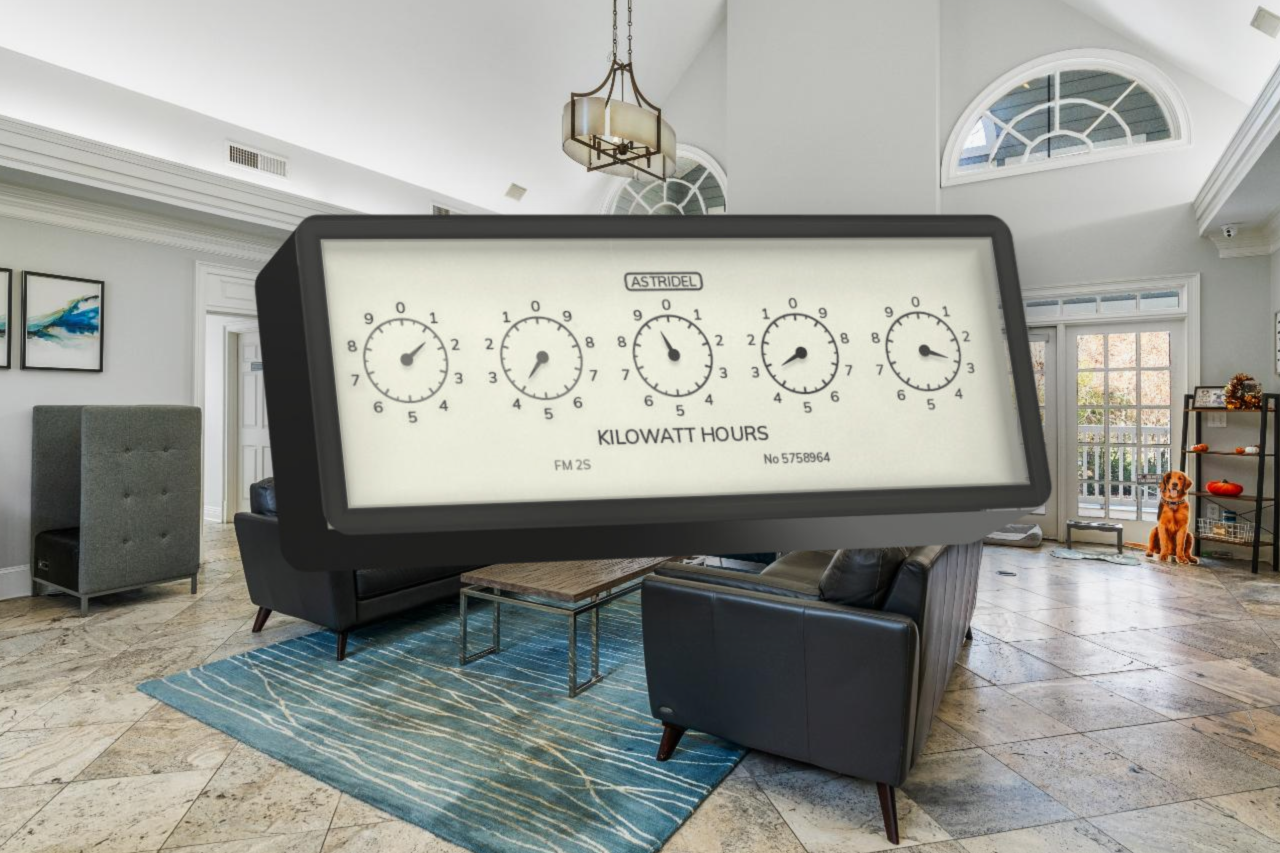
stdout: 13933kWh
